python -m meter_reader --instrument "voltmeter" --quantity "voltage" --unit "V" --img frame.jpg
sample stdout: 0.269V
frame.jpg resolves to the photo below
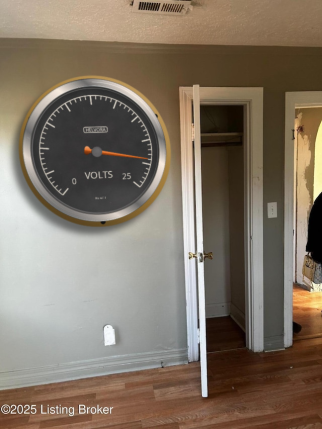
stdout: 22V
